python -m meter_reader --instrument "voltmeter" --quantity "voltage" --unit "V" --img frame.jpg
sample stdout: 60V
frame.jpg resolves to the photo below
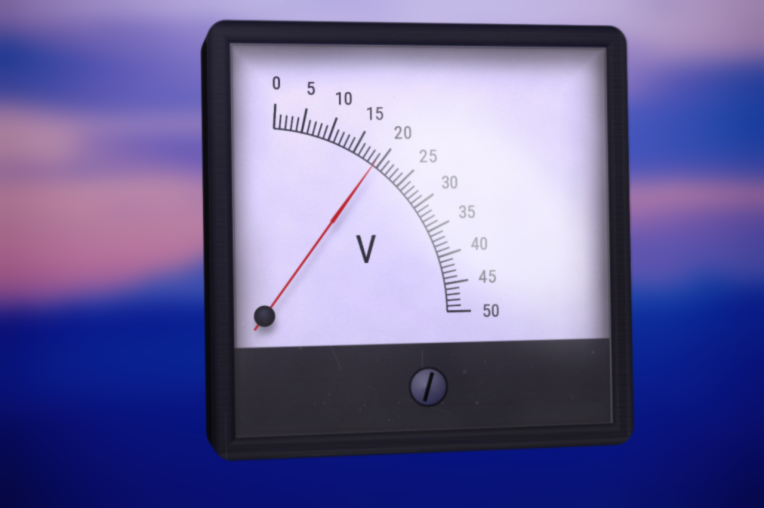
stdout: 19V
